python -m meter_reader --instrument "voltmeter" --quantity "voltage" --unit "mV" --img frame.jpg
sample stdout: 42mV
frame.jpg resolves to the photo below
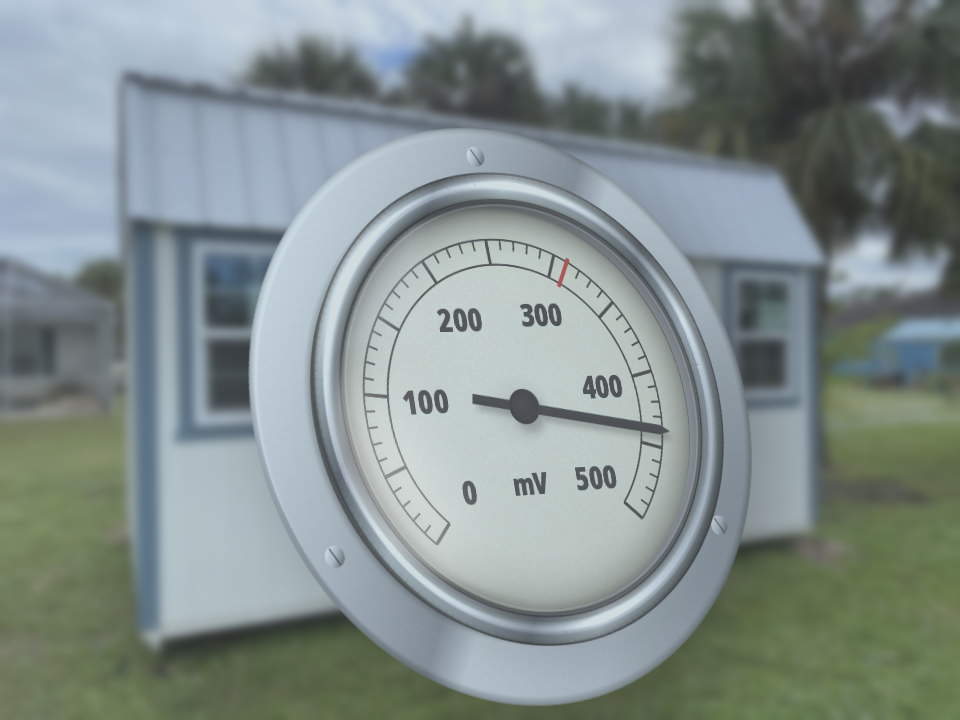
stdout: 440mV
